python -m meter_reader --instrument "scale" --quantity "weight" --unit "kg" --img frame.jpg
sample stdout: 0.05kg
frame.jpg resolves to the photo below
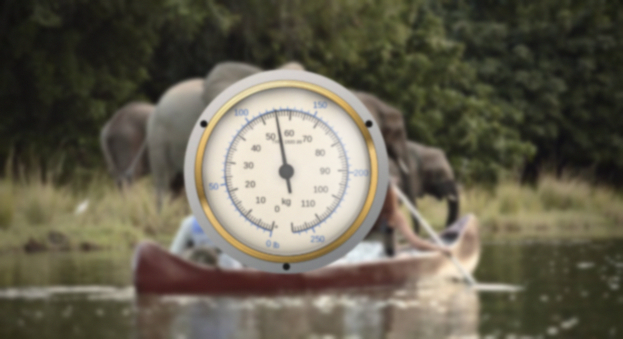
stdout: 55kg
